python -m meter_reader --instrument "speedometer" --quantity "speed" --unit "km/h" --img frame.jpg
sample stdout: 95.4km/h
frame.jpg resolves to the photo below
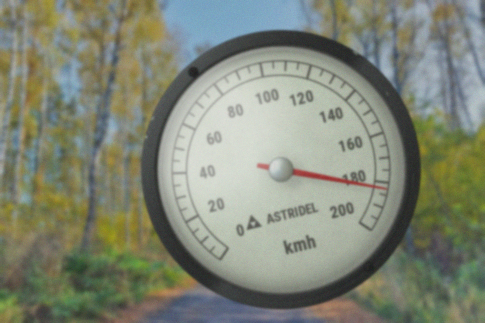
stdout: 182.5km/h
